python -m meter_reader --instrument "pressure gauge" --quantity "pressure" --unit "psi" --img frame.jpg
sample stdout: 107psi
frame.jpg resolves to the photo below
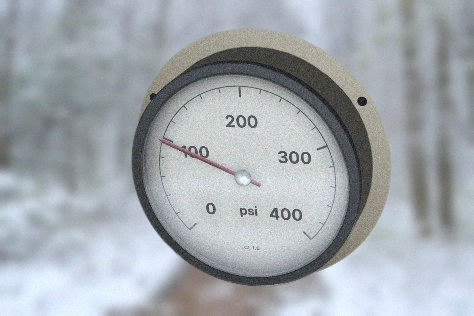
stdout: 100psi
